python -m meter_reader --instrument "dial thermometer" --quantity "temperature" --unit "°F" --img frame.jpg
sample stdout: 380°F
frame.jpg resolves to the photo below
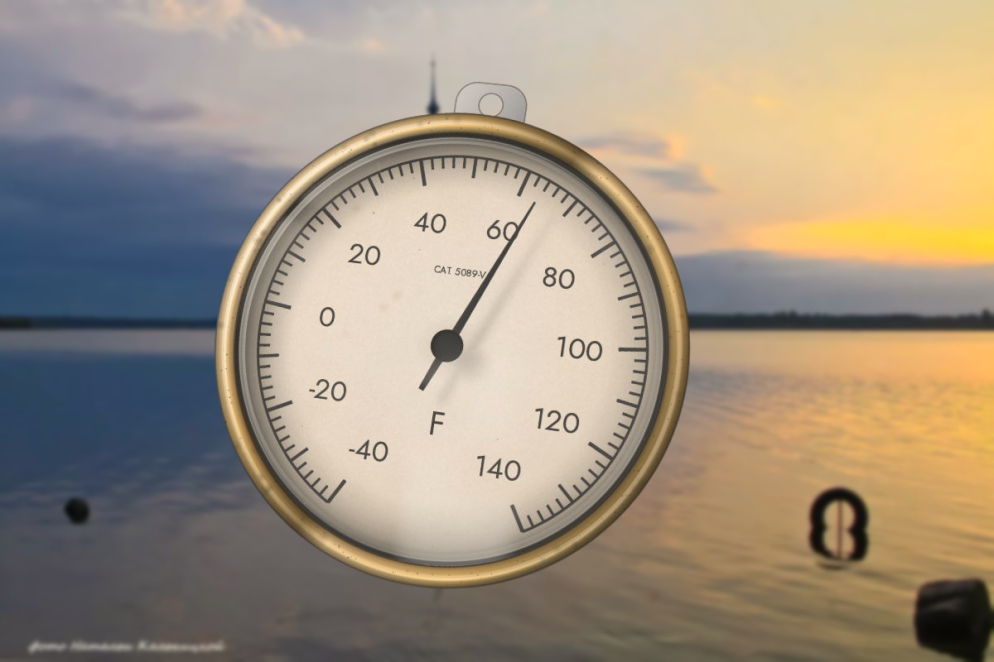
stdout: 64°F
